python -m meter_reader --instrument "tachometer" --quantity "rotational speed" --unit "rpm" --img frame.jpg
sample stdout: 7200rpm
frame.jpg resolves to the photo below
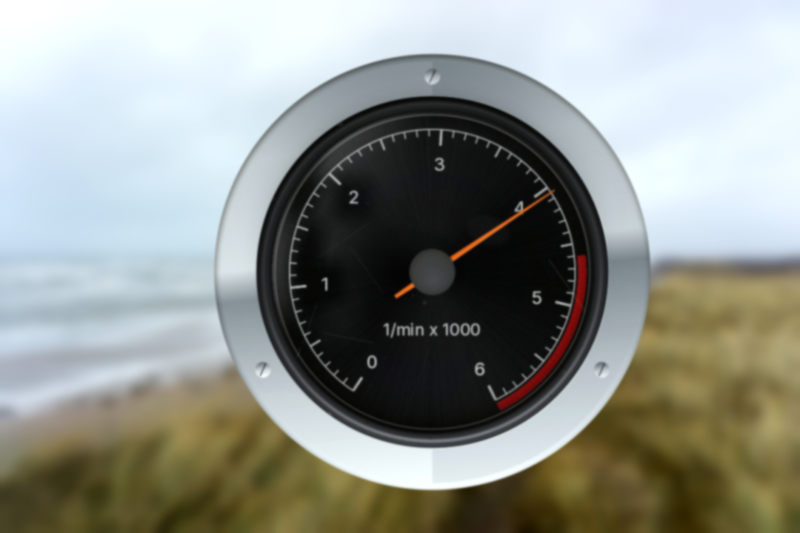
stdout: 4050rpm
